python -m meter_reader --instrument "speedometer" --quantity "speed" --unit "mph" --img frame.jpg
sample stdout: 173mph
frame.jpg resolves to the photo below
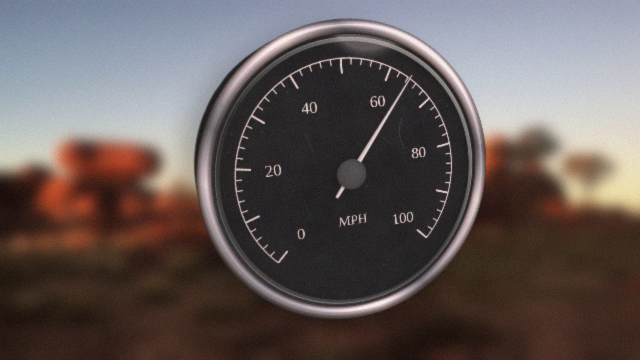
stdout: 64mph
